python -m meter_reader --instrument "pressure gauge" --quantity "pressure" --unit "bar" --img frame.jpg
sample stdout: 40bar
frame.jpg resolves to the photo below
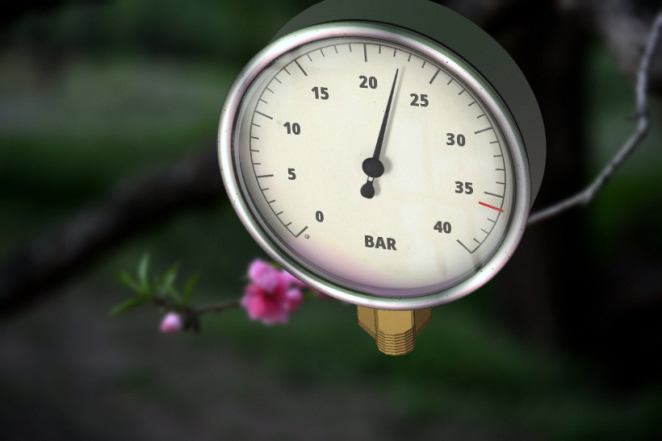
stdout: 22.5bar
